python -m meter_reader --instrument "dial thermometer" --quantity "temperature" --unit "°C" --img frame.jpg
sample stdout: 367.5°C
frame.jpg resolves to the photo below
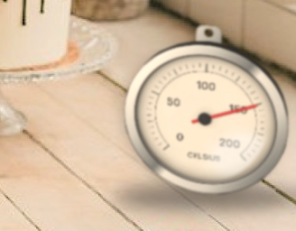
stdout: 150°C
